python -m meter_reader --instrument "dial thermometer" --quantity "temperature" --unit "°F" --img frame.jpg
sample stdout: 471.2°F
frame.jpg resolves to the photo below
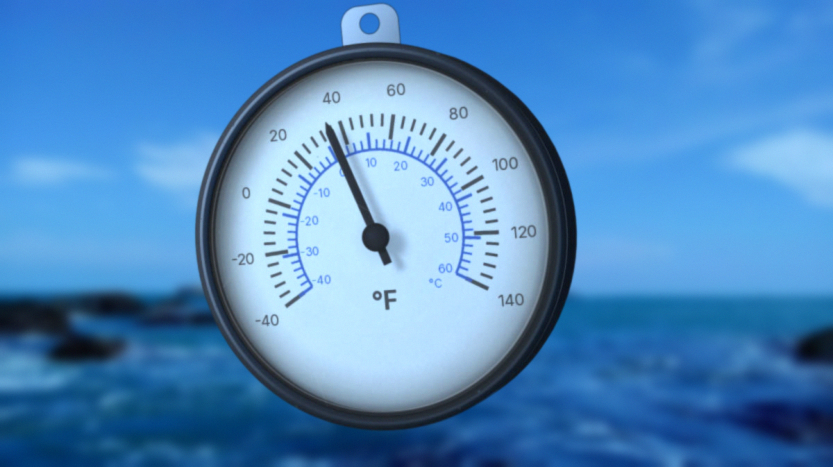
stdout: 36°F
